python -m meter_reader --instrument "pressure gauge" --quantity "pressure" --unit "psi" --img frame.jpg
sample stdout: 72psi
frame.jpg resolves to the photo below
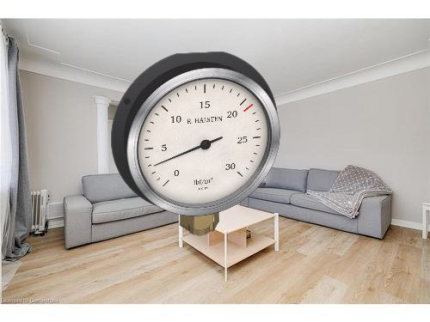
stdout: 3psi
